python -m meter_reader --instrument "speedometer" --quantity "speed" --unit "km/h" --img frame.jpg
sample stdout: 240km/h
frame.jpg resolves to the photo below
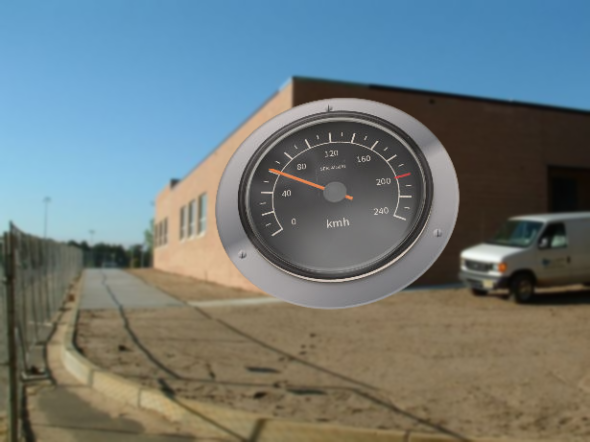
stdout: 60km/h
